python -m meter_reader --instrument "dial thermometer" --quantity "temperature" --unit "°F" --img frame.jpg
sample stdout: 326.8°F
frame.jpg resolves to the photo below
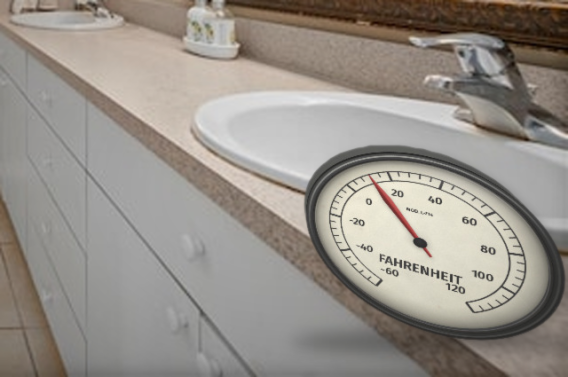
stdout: 12°F
